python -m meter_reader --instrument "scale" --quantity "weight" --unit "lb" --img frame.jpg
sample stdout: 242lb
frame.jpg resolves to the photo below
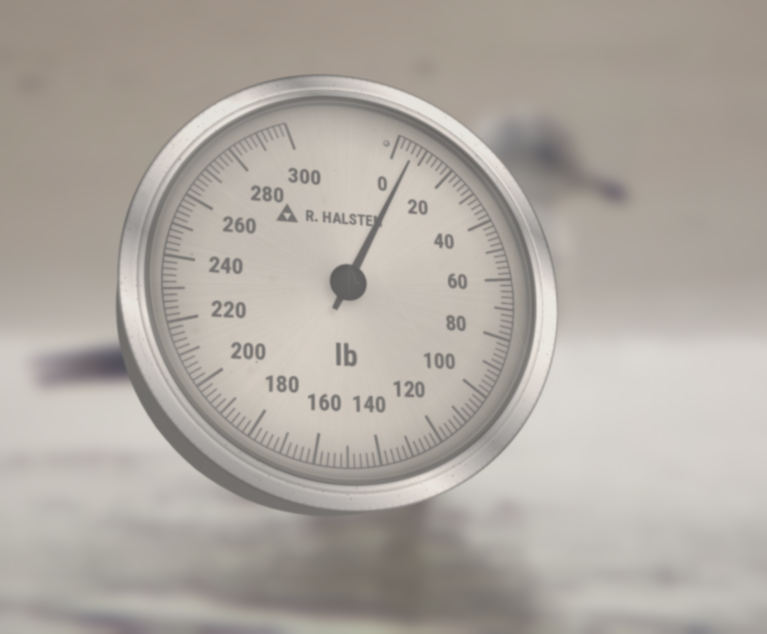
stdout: 6lb
